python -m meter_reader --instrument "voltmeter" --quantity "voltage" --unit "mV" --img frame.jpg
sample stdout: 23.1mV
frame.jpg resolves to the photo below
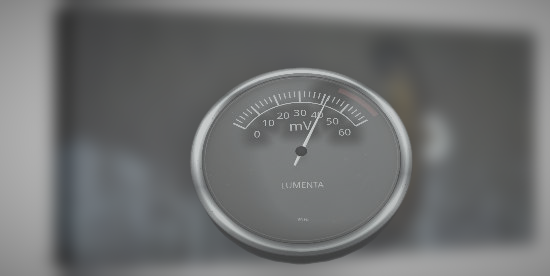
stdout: 42mV
